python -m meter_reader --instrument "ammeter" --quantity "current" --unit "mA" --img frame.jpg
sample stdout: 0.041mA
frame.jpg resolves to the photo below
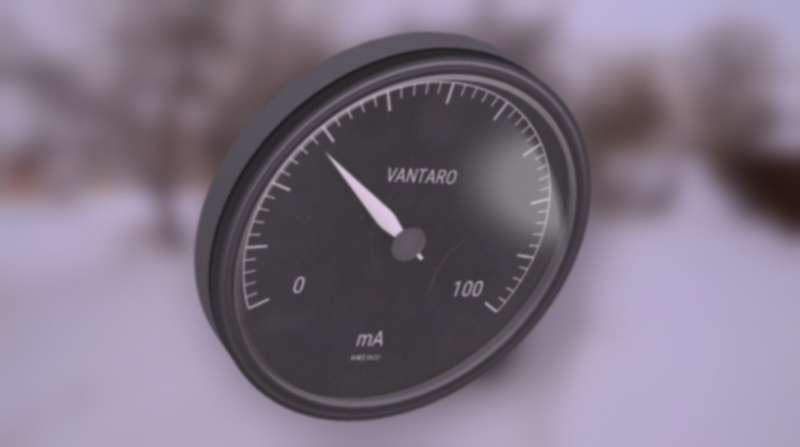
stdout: 28mA
